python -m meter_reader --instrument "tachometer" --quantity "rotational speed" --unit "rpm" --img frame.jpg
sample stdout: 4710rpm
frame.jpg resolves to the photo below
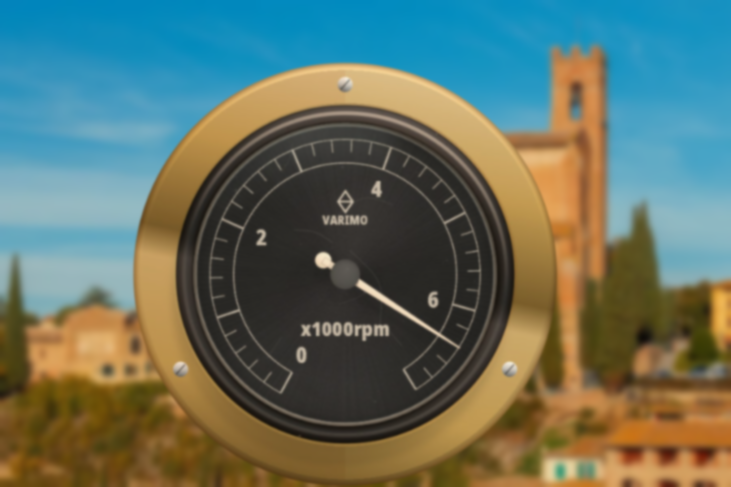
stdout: 6400rpm
